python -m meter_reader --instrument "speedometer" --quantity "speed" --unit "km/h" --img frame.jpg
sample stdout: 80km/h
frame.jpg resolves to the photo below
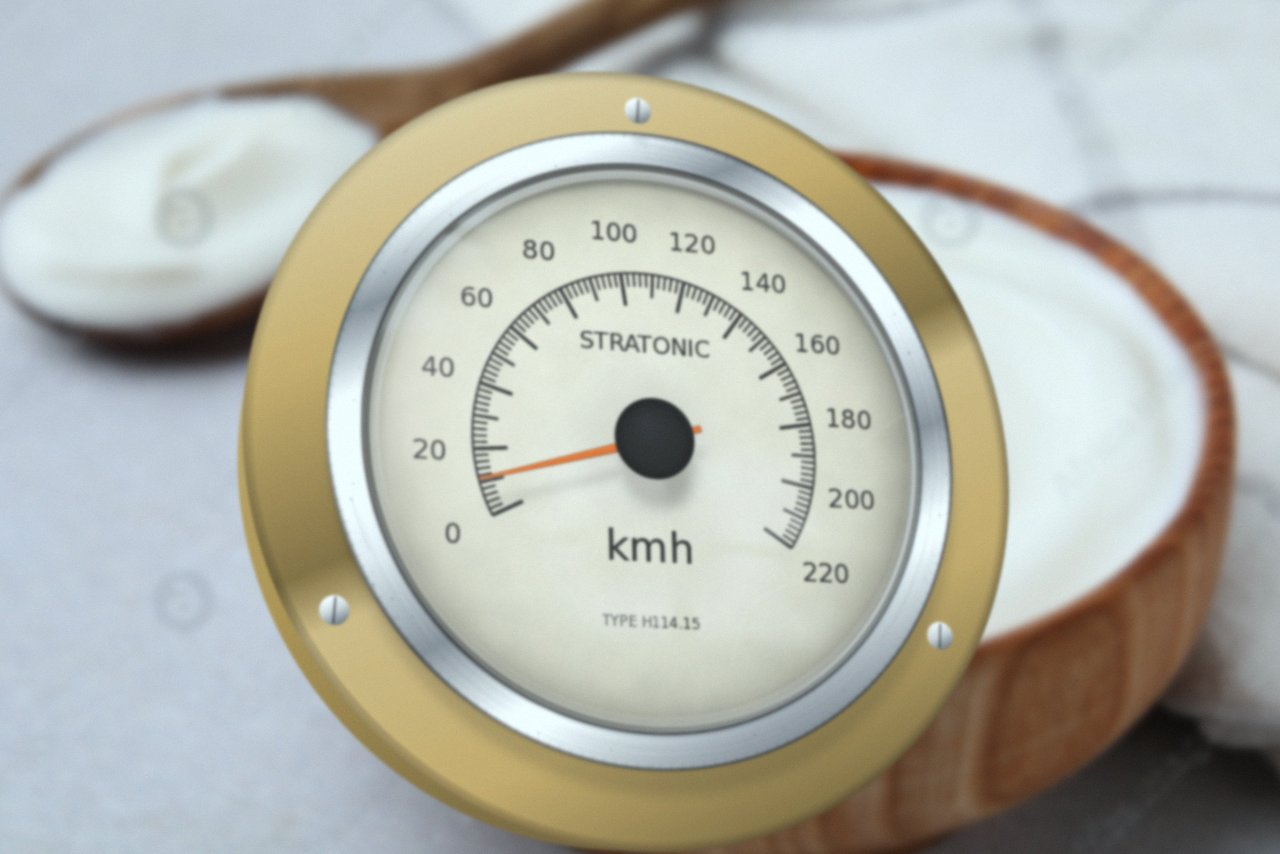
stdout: 10km/h
